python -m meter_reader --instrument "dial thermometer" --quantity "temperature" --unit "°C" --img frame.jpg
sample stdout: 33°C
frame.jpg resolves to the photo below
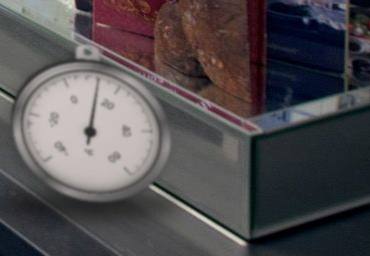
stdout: 12°C
